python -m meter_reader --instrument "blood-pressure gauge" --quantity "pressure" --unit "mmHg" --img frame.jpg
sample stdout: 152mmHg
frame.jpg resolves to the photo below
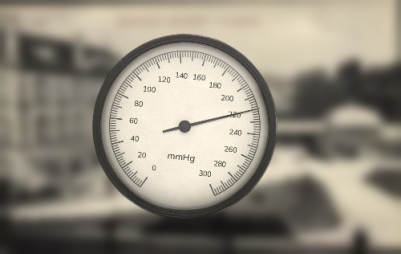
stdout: 220mmHg
